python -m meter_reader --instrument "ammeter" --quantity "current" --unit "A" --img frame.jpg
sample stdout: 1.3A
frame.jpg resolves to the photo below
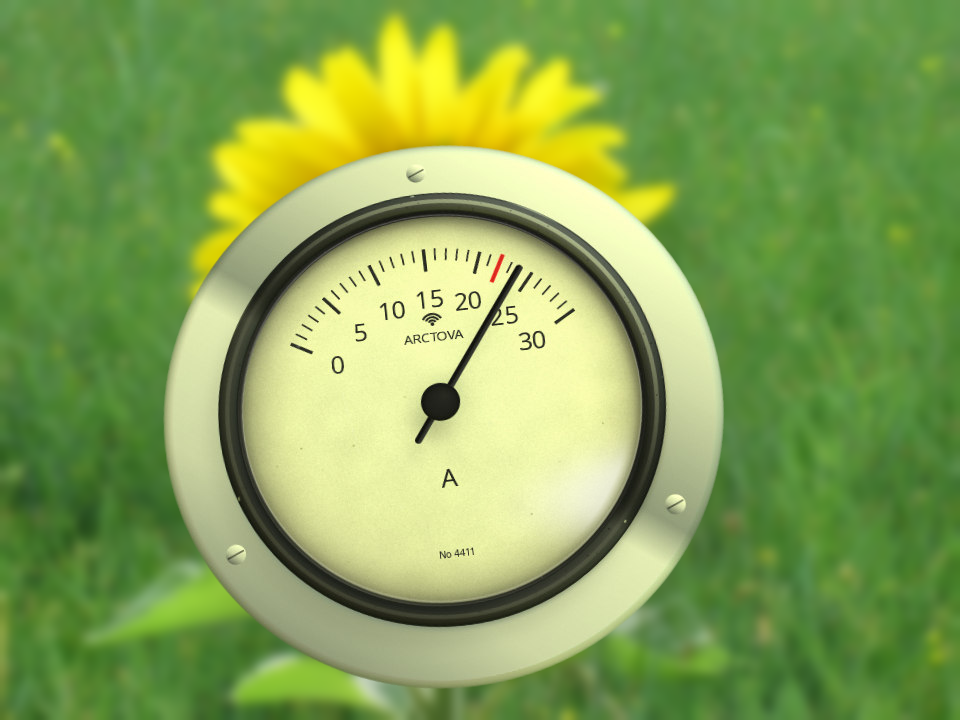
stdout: 24A
